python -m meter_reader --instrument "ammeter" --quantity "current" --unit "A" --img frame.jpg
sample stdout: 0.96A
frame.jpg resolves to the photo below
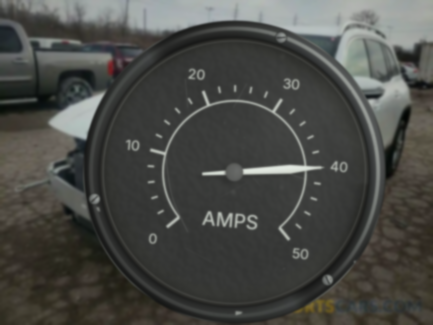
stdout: 40A
